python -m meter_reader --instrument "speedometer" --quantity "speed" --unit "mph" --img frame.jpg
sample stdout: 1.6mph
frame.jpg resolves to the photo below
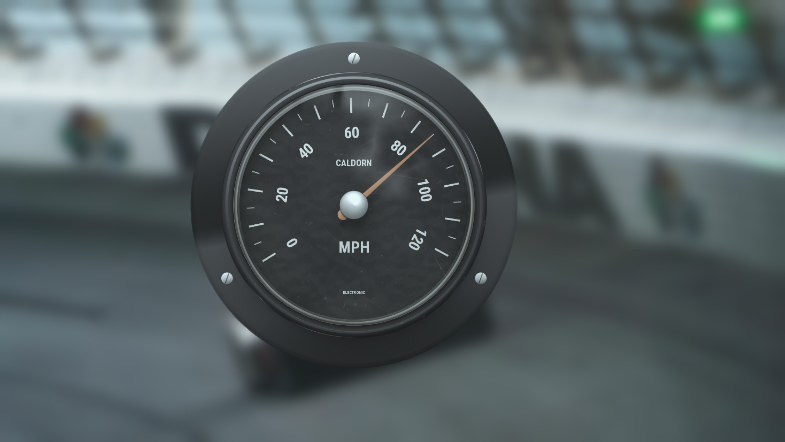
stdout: 85mph
